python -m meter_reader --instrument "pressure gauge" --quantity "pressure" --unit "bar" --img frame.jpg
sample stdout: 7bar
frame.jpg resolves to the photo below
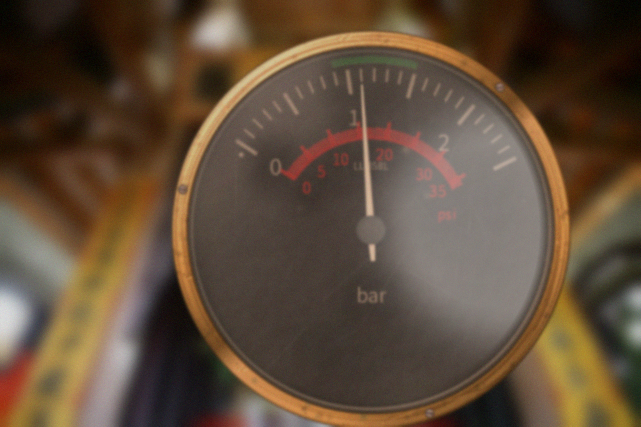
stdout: 1.1bar
